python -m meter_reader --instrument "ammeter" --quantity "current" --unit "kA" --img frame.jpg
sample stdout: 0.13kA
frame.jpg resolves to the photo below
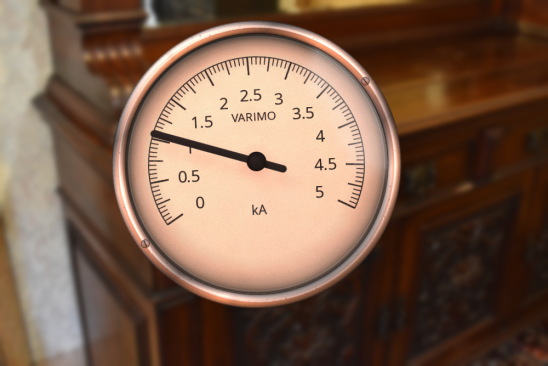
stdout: 1.05kA
